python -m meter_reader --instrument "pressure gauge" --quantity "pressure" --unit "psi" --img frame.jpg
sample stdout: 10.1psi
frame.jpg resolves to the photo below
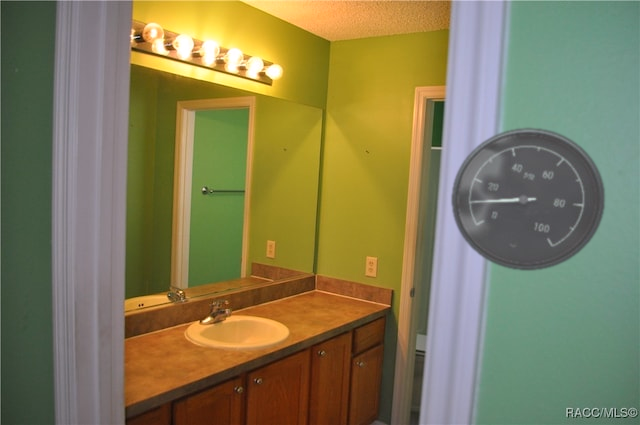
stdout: 10psi
